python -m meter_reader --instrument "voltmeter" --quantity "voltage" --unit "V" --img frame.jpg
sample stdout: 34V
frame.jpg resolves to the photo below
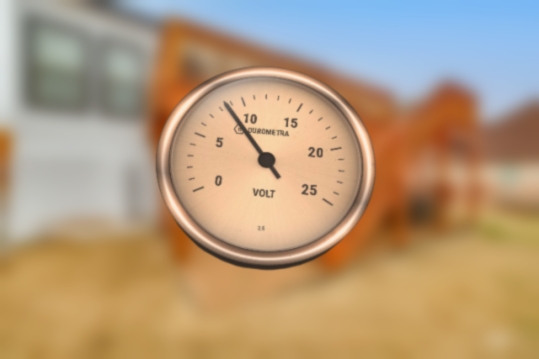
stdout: 8.5V
